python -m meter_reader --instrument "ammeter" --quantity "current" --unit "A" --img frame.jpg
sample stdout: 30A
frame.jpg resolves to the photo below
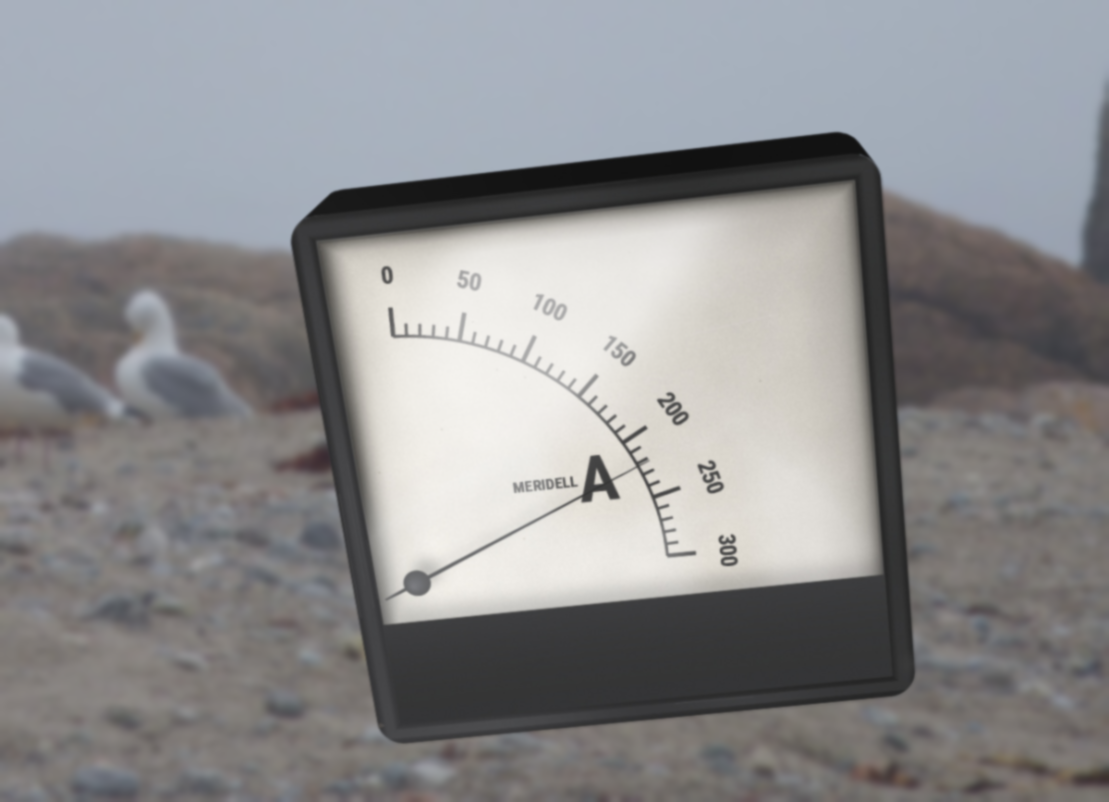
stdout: 220A
